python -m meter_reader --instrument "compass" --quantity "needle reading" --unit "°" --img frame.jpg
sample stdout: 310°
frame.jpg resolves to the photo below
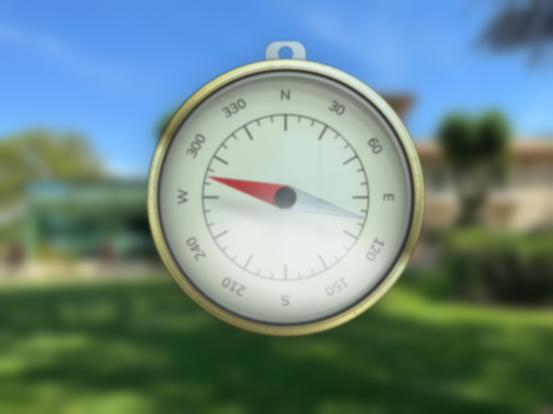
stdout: 285°
